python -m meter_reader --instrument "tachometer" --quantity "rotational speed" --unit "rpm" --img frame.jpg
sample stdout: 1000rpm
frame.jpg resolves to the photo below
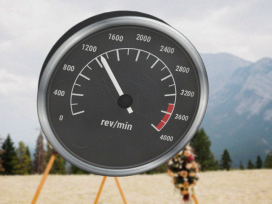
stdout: 1300rpm
